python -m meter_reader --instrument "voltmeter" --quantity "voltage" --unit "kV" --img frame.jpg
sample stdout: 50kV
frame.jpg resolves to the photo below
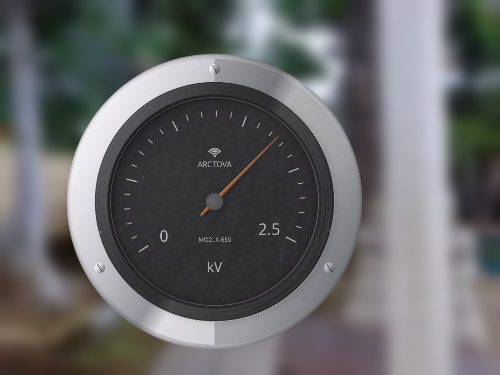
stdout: 1.75kV
